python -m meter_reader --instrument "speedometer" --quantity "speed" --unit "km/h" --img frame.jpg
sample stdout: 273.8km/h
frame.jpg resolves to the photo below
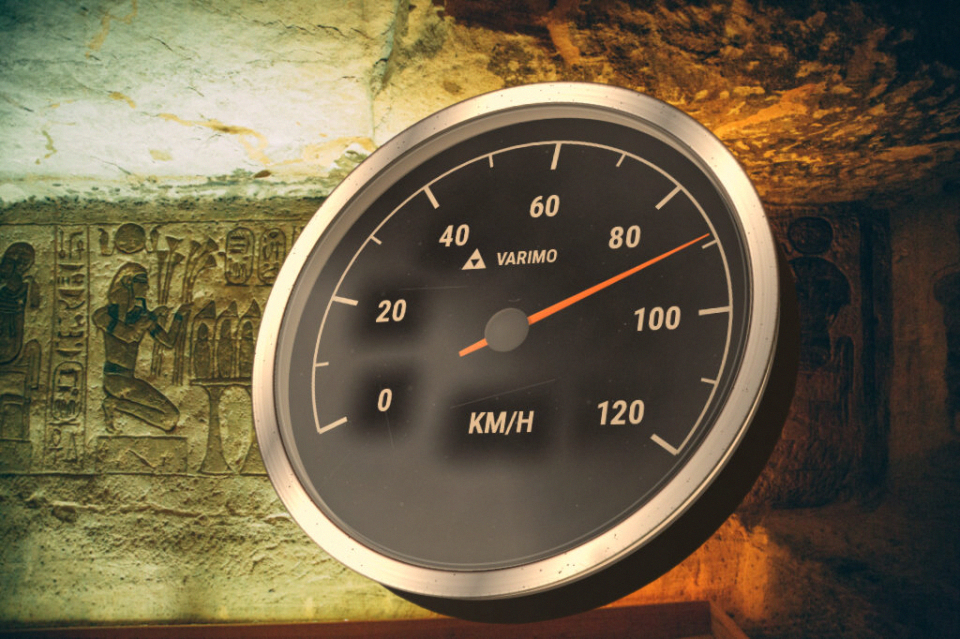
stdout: 90km/h
